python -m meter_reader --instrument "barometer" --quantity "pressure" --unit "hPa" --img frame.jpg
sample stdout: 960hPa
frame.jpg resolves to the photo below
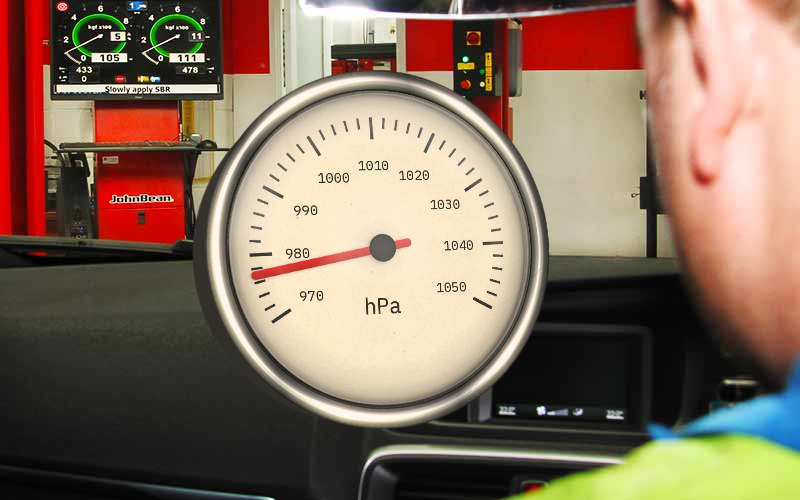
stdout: 977hPa
